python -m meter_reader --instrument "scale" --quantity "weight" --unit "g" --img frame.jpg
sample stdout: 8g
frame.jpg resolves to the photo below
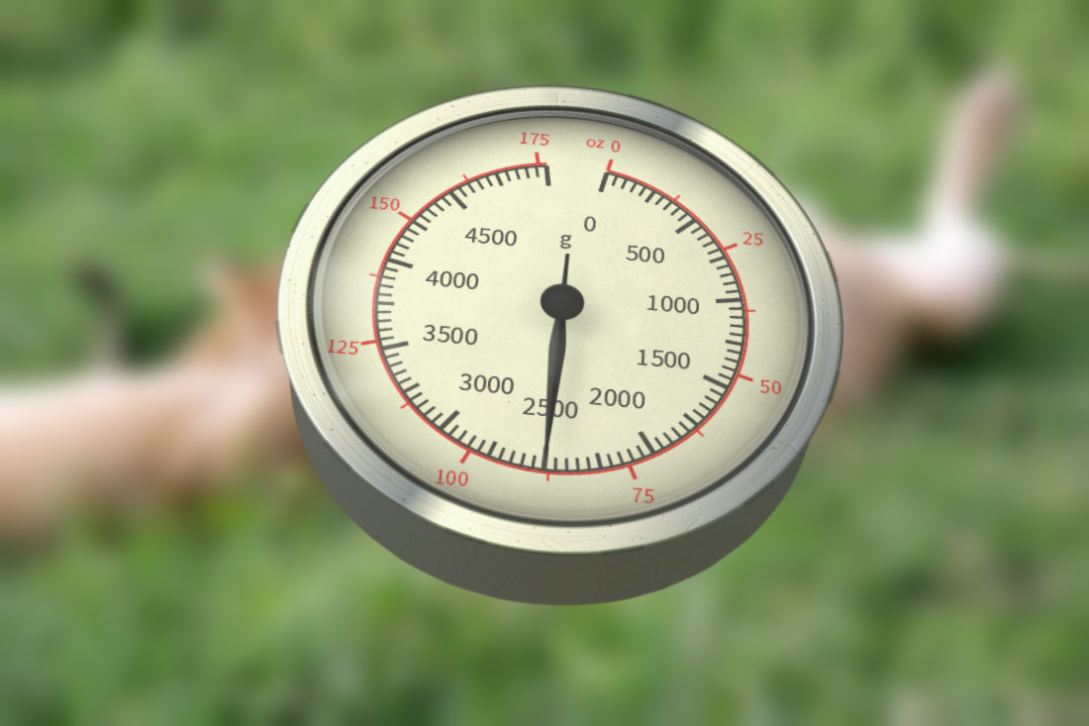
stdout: 2500g
